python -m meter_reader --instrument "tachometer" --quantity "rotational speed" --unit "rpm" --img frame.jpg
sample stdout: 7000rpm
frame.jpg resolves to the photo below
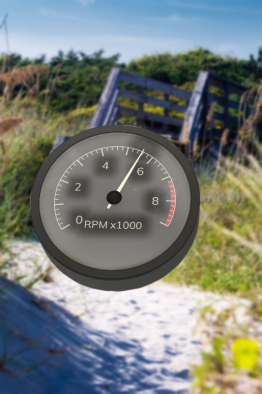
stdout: 5600rpm
